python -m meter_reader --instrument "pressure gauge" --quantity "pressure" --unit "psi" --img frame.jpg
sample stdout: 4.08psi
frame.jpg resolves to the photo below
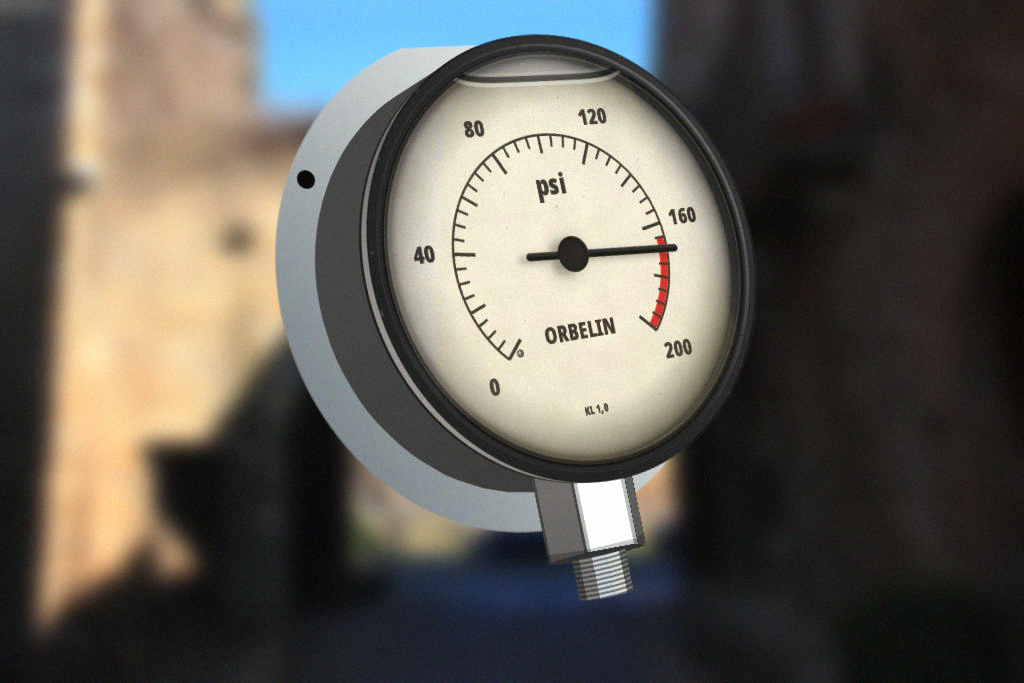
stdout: 170psi
